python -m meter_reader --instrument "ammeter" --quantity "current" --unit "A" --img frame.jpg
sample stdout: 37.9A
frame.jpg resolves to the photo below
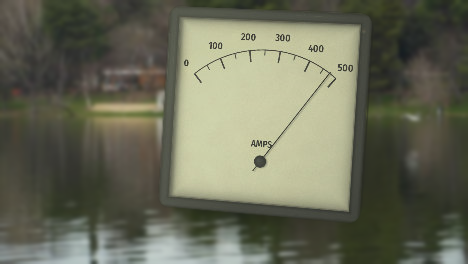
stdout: 475A
